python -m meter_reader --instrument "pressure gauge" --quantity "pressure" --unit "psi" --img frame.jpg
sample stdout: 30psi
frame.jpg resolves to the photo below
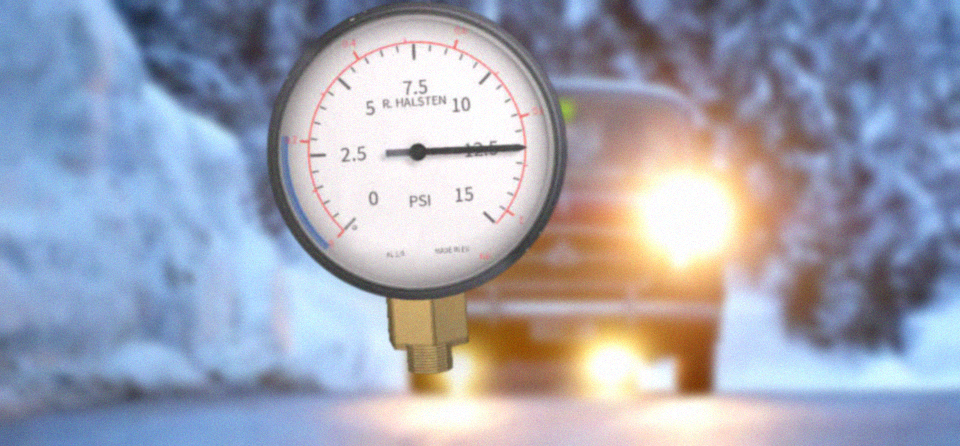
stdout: 12.5psi
